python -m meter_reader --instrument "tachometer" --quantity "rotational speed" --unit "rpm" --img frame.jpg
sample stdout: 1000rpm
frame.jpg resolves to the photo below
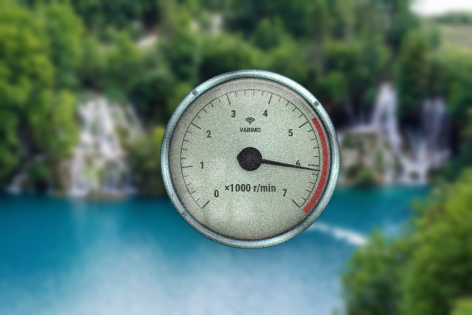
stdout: 6100rpm
